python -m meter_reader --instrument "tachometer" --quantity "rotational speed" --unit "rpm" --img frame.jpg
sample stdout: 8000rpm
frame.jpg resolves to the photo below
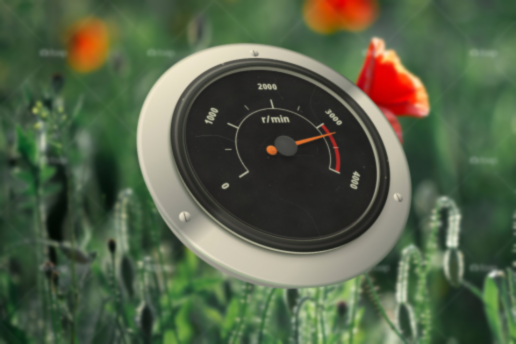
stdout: 3250rpm
